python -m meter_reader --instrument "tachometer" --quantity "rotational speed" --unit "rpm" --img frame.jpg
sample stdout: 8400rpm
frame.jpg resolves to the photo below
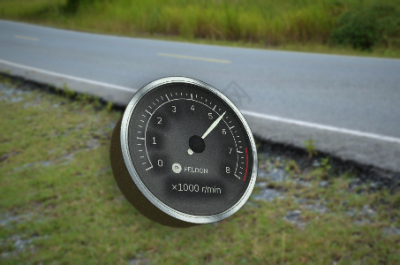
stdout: 5400rpm
